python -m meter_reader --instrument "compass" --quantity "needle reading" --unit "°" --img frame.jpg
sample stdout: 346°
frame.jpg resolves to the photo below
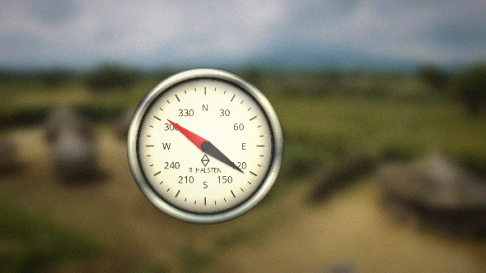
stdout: 305°
